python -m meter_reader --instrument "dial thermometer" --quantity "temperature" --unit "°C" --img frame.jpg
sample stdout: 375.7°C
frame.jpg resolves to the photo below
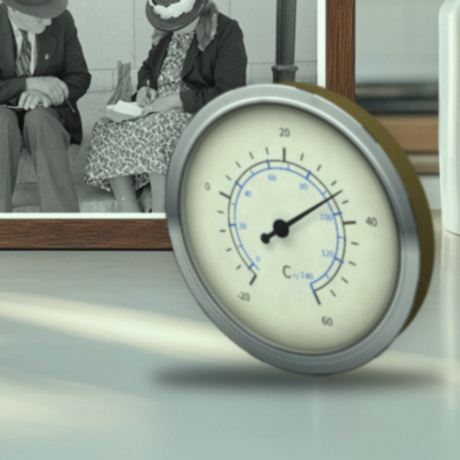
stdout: 34°C
